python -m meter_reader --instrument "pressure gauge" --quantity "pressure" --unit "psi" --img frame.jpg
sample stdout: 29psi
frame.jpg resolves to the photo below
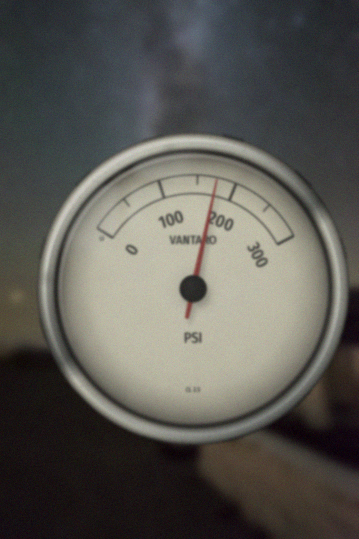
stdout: 175psi
